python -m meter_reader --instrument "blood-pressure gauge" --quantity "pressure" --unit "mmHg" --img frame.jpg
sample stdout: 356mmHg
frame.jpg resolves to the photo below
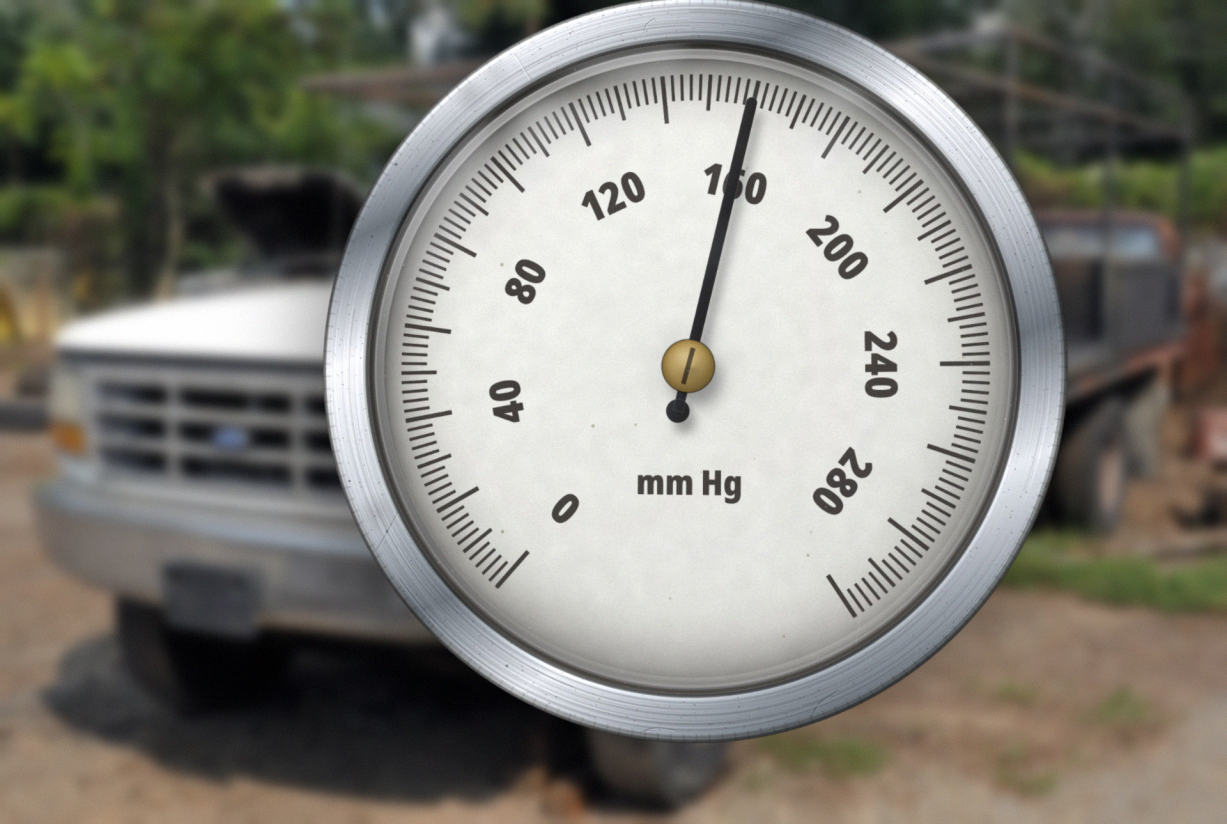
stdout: 160mmHg
